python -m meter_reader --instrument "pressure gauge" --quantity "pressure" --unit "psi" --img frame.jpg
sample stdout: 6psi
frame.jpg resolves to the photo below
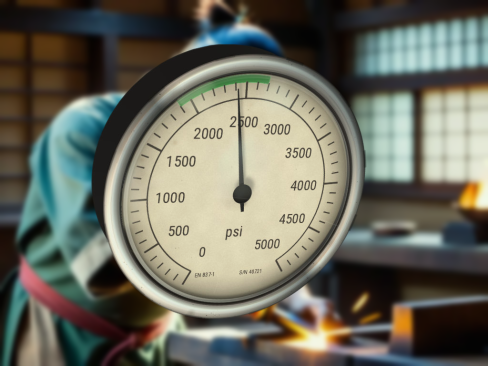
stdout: 2400psi
